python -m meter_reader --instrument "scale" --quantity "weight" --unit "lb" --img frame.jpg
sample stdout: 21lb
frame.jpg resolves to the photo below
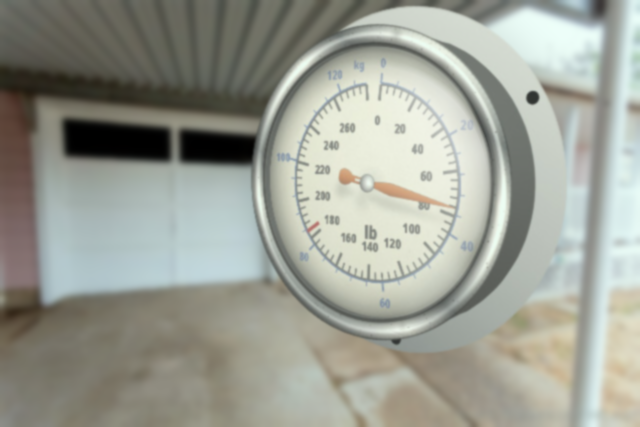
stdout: 76lb
